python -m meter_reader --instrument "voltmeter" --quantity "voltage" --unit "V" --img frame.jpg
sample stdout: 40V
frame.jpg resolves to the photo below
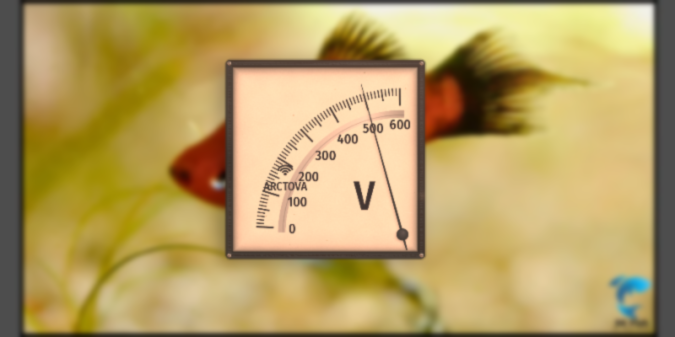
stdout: 500V
